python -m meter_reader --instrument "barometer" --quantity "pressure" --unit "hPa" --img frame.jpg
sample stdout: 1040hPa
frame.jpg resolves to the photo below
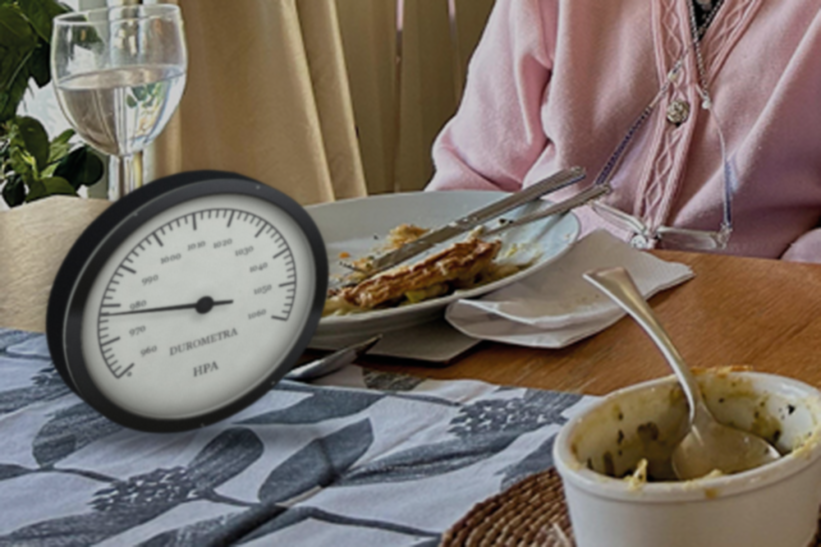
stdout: 978hPa
